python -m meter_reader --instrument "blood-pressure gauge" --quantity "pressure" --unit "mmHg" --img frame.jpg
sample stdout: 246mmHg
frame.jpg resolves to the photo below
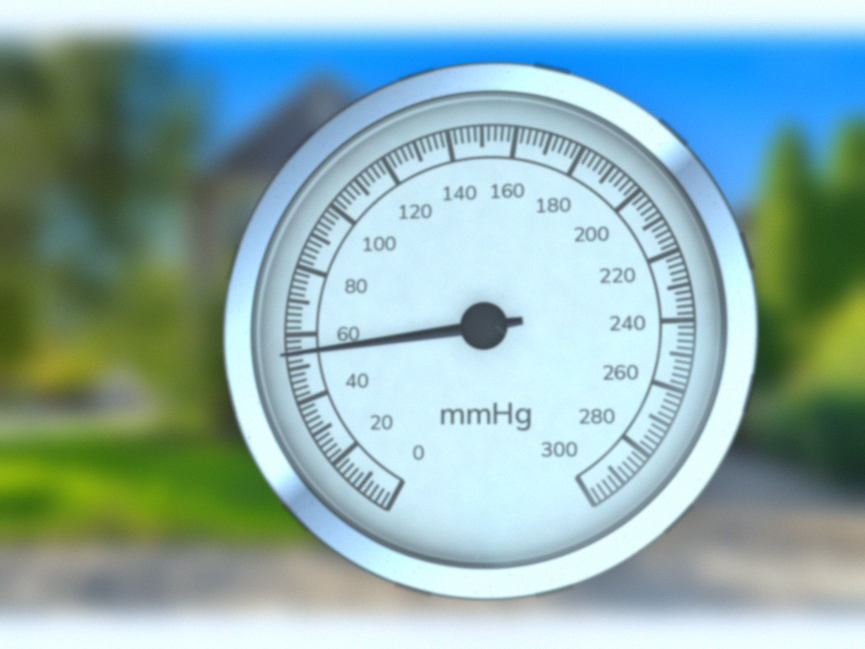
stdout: 54mmHg
